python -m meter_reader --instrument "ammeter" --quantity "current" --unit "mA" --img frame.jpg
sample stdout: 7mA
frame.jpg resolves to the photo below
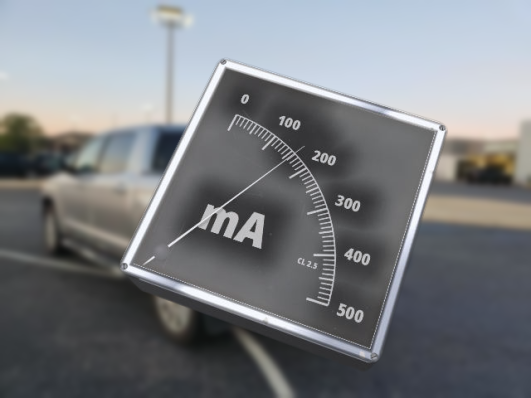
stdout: 160mA
